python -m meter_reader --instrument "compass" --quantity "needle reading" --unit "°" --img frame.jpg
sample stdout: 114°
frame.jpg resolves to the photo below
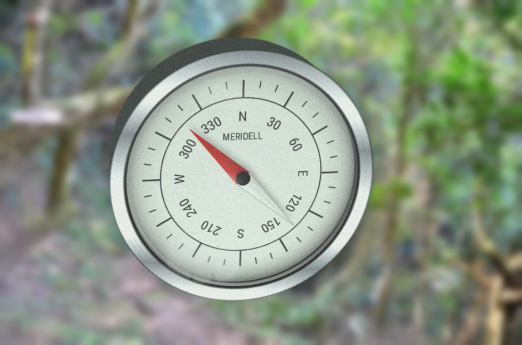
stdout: 315°
